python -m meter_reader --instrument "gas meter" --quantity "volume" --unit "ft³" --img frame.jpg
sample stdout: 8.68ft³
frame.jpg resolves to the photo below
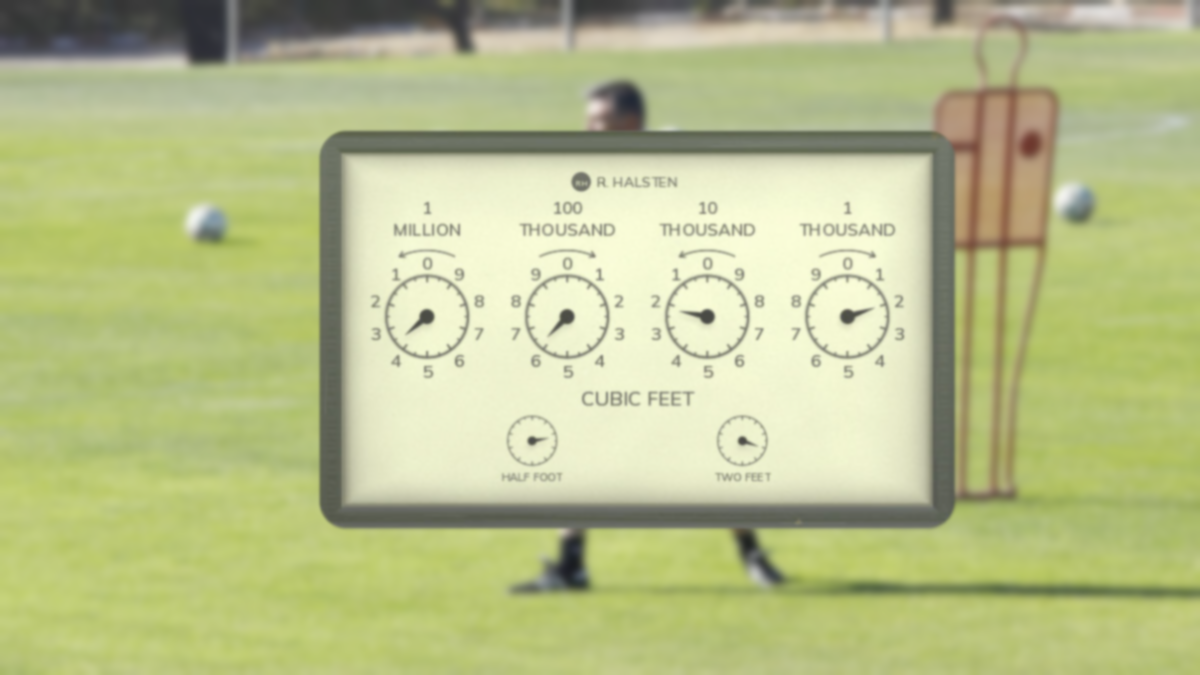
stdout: 362200ft³
